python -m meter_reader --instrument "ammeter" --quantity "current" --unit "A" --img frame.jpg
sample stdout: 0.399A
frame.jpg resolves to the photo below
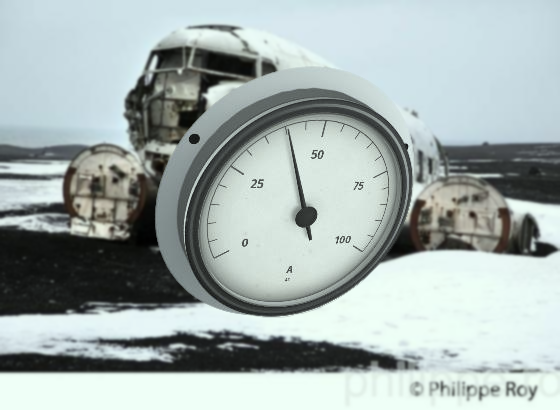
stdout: 40A
